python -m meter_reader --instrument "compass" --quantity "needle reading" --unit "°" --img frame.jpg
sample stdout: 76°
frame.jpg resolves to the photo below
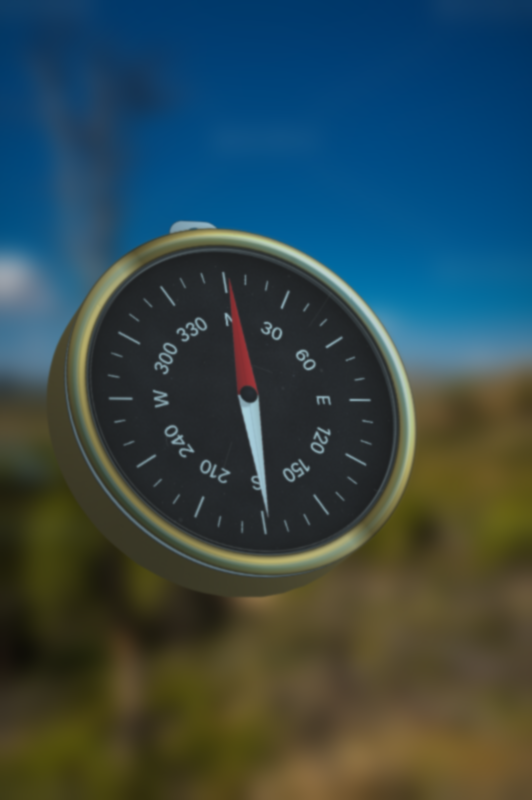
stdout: 0°
